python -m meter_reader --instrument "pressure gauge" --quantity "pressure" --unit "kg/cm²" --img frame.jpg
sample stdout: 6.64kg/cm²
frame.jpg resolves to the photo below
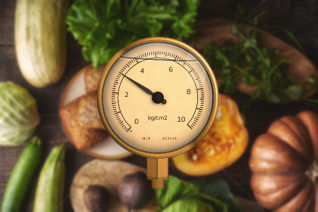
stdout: 3kg/cm²
